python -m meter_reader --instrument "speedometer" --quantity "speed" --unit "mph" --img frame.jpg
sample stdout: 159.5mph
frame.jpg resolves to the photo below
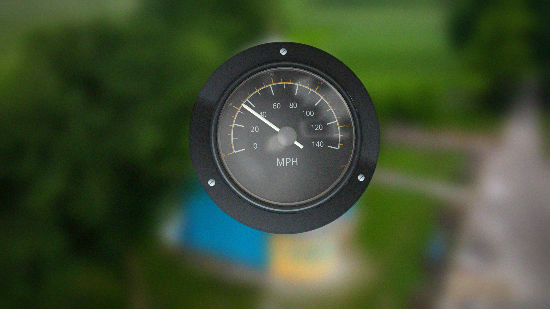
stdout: 35mph
